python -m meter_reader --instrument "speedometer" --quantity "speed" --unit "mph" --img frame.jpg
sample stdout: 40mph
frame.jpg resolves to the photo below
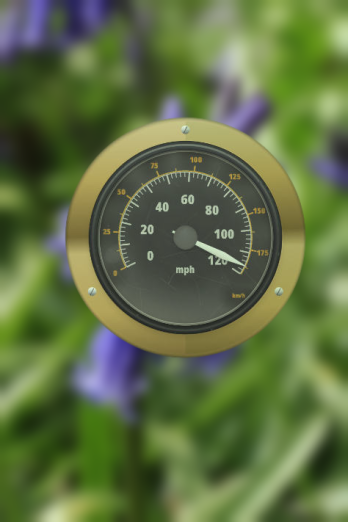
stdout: 116mph
